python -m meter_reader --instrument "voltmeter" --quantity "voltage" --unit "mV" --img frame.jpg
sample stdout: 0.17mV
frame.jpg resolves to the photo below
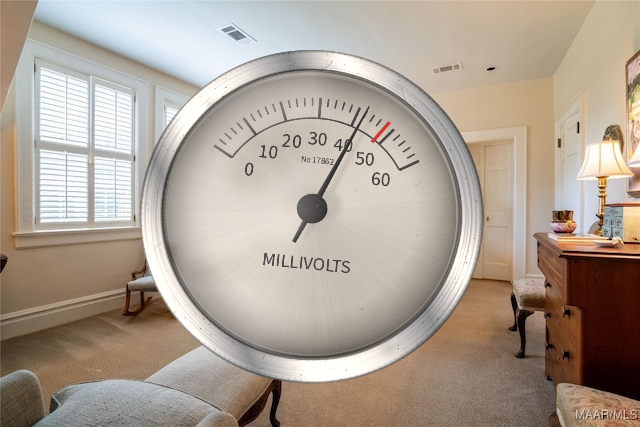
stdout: 42mV
